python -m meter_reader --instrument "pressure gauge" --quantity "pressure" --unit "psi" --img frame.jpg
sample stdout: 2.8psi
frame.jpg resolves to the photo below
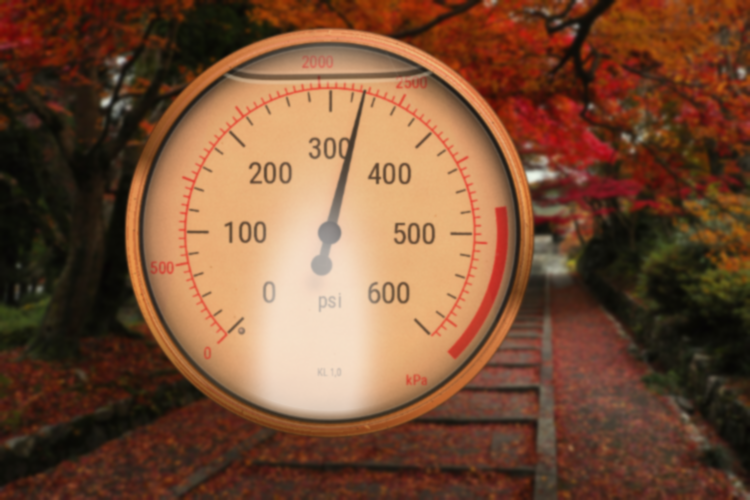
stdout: 330psi
